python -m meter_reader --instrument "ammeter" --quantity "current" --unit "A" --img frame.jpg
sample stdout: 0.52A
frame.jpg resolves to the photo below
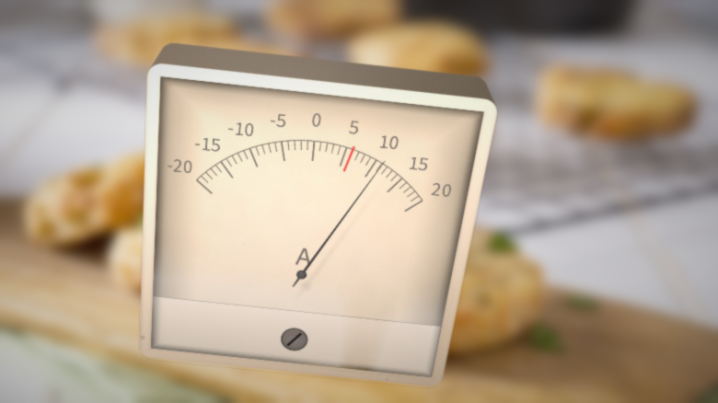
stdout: 11A
